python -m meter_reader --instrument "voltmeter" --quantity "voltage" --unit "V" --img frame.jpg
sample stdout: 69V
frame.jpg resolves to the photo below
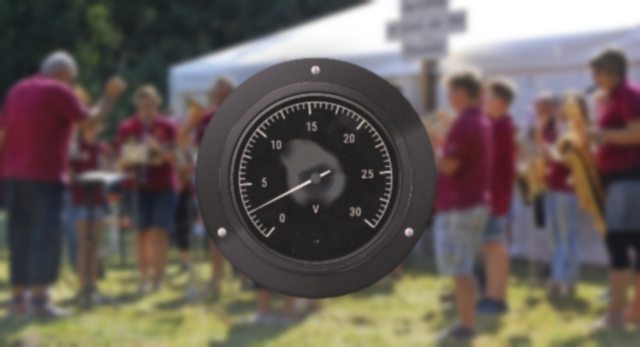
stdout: 2.5V
